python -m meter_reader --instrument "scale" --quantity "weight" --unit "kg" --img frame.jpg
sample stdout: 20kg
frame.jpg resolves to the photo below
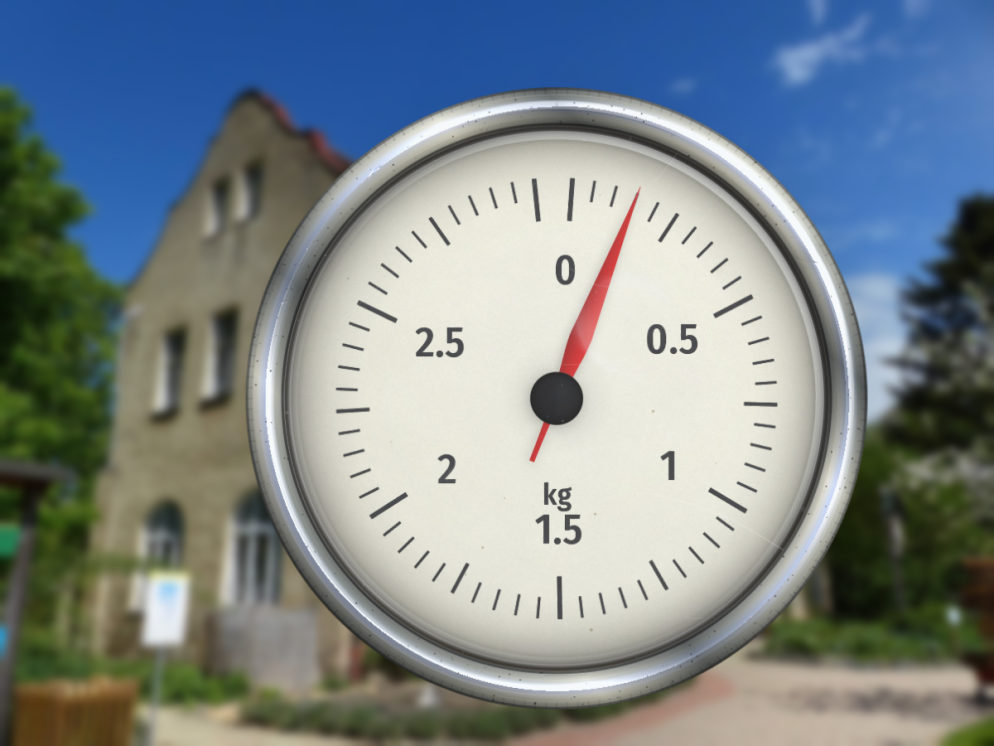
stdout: 0.15kg
